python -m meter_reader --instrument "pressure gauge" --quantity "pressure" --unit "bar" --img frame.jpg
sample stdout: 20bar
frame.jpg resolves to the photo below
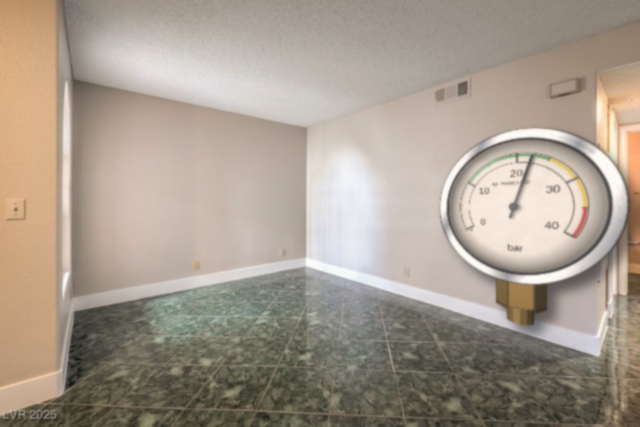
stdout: 22.5bar
